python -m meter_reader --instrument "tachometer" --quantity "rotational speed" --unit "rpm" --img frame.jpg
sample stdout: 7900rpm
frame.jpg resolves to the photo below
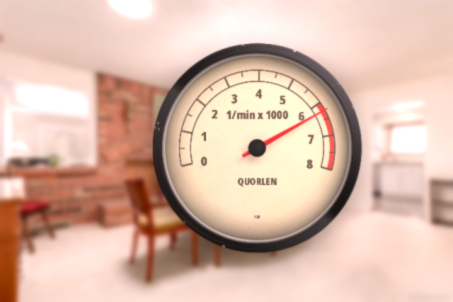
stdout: 6250rpm
